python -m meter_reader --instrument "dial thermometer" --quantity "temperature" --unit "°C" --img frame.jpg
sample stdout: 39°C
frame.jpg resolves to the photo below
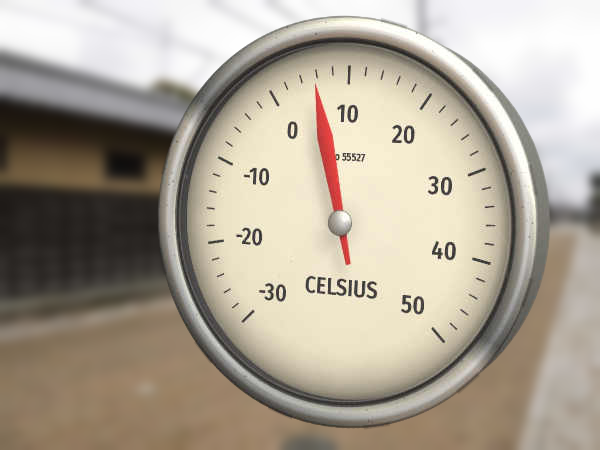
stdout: 6°C
